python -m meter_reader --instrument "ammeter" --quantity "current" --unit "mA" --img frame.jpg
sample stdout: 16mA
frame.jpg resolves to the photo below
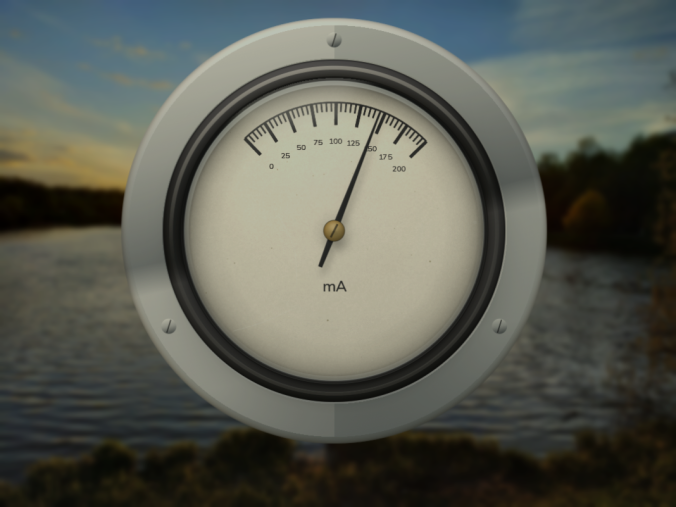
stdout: 145mA
